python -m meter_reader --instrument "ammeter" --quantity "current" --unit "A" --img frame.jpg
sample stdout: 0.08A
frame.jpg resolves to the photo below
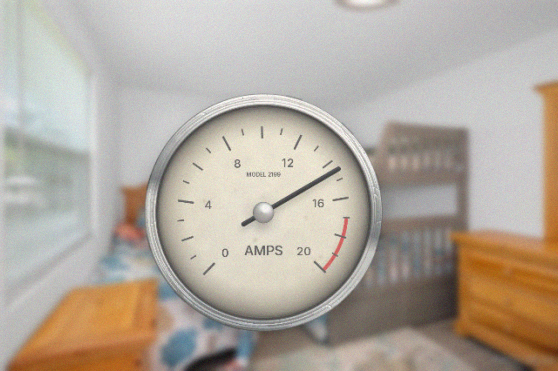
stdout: 14.5A
